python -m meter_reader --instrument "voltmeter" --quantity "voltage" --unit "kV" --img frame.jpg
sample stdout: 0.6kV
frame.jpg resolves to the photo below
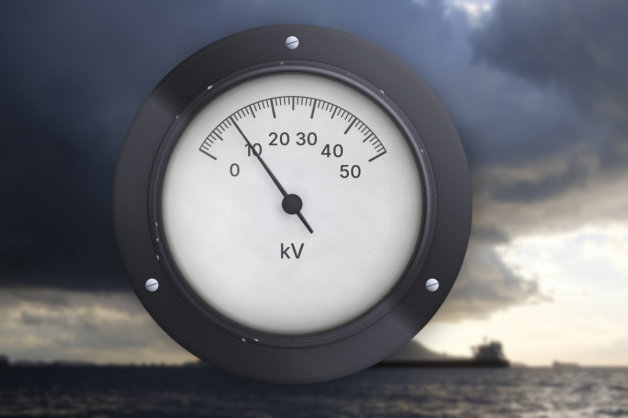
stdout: 10kV
